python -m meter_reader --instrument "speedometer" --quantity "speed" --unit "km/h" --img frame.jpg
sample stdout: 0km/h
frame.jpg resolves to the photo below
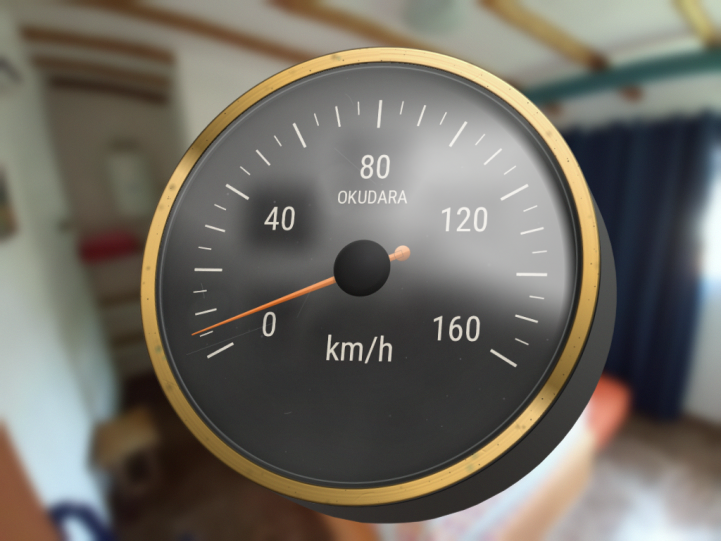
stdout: 5km/h
